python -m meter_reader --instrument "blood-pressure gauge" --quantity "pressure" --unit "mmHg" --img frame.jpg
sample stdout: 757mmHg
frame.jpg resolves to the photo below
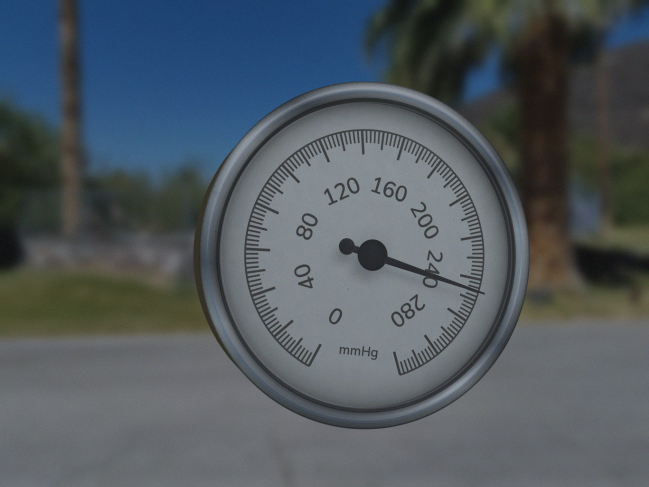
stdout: 246mmHg
